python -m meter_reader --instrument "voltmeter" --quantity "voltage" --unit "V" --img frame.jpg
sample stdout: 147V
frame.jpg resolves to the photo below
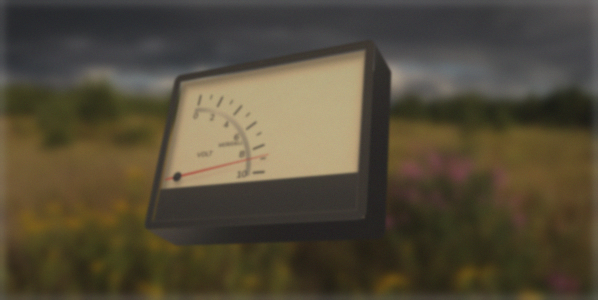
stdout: 9V
